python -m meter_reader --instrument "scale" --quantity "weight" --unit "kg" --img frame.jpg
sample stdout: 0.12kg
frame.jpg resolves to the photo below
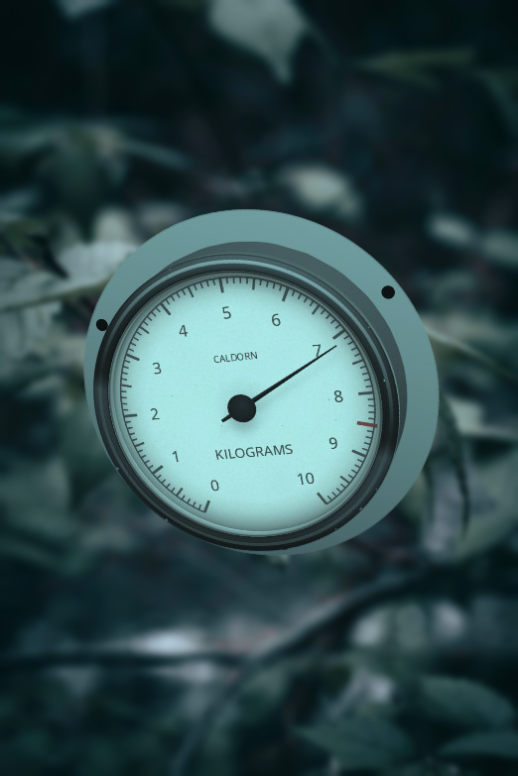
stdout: 7.1kg
